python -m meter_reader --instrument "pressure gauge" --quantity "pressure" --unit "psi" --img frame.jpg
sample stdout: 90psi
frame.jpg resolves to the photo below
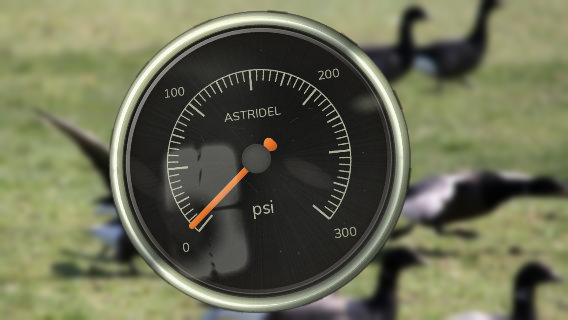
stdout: 5psi
